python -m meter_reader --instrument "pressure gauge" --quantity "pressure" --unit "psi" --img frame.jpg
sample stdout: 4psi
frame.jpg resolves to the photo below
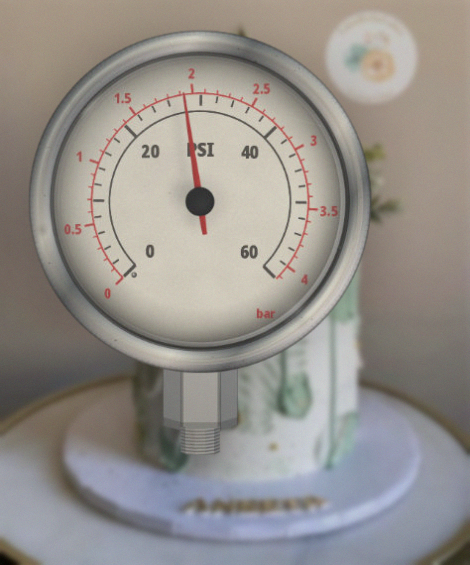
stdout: 28psi
